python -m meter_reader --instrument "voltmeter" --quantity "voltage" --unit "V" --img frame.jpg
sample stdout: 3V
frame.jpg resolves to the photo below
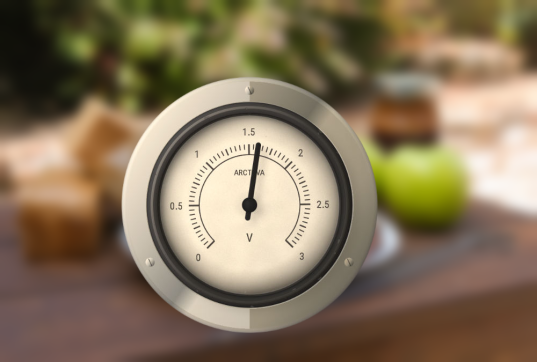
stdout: 1.6V
